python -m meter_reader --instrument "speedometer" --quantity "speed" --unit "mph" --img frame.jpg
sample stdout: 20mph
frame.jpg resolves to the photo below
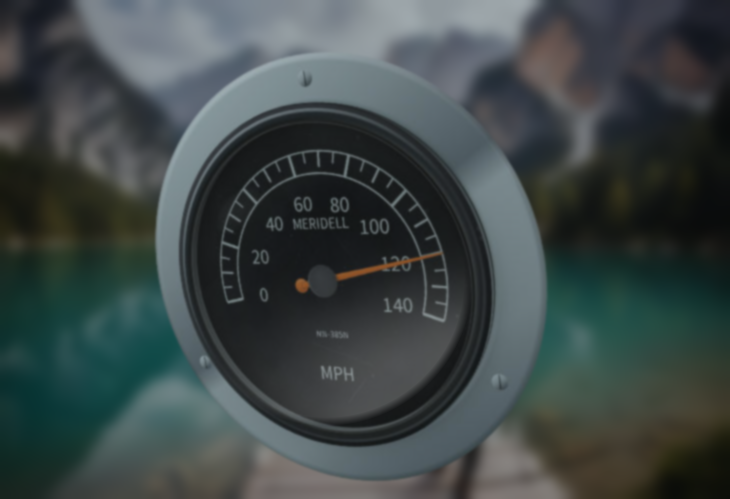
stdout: 120mph
